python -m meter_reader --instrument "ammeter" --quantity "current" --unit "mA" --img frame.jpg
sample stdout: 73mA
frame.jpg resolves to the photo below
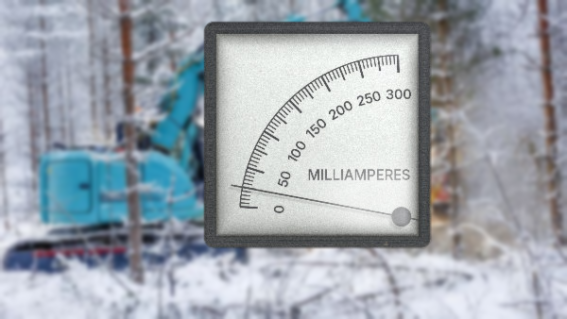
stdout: 25mA
